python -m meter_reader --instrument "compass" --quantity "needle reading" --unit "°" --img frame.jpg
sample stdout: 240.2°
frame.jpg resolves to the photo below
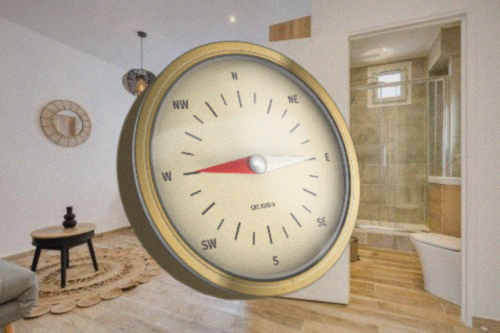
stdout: 270°
